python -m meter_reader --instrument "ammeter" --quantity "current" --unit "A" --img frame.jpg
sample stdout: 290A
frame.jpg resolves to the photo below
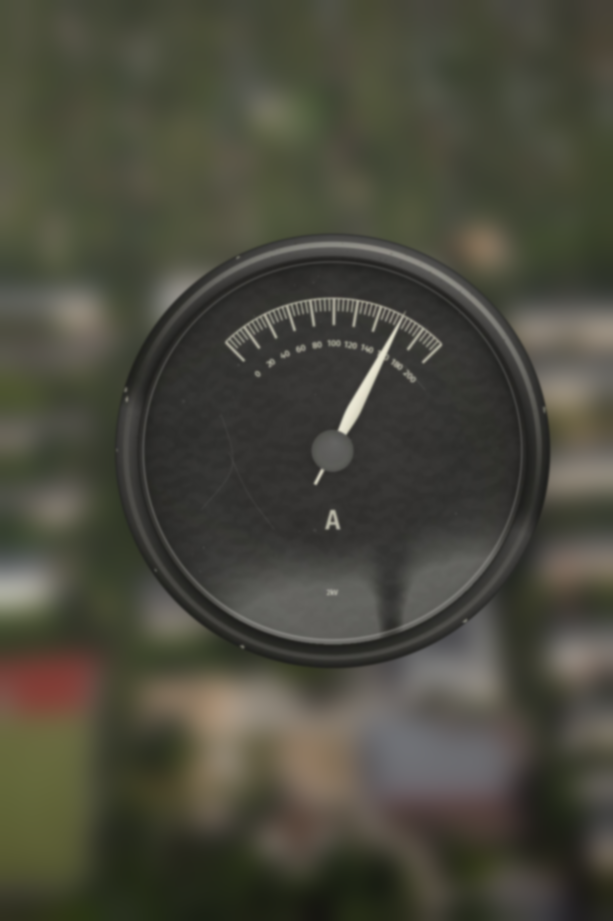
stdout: 160A
